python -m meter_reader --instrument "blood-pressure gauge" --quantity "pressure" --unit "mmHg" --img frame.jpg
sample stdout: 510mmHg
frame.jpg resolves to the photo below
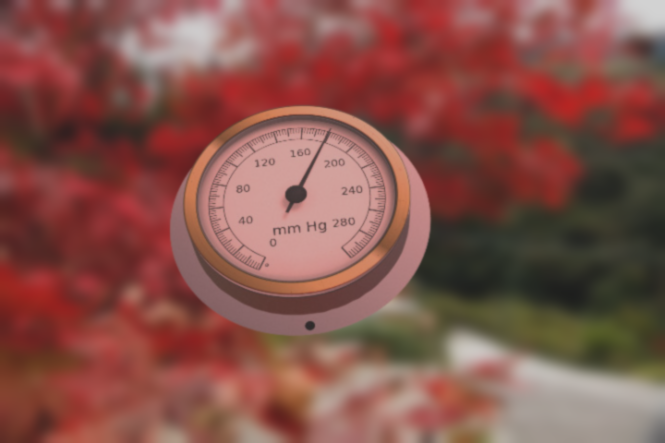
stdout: 180mmHg
